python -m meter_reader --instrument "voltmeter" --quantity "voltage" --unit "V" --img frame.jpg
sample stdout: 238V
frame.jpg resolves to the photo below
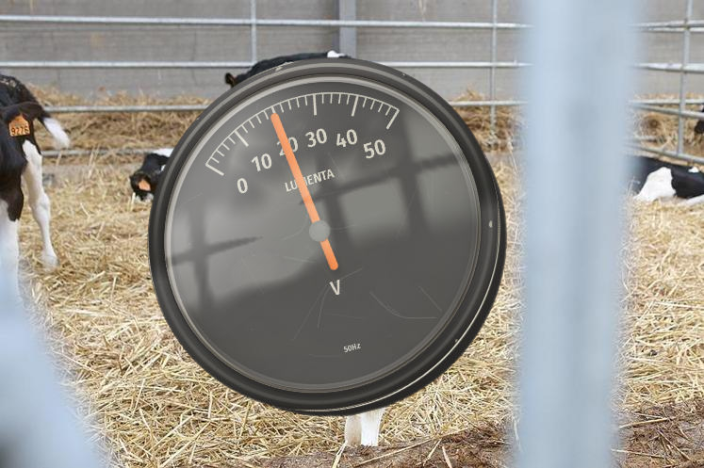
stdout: 20V
